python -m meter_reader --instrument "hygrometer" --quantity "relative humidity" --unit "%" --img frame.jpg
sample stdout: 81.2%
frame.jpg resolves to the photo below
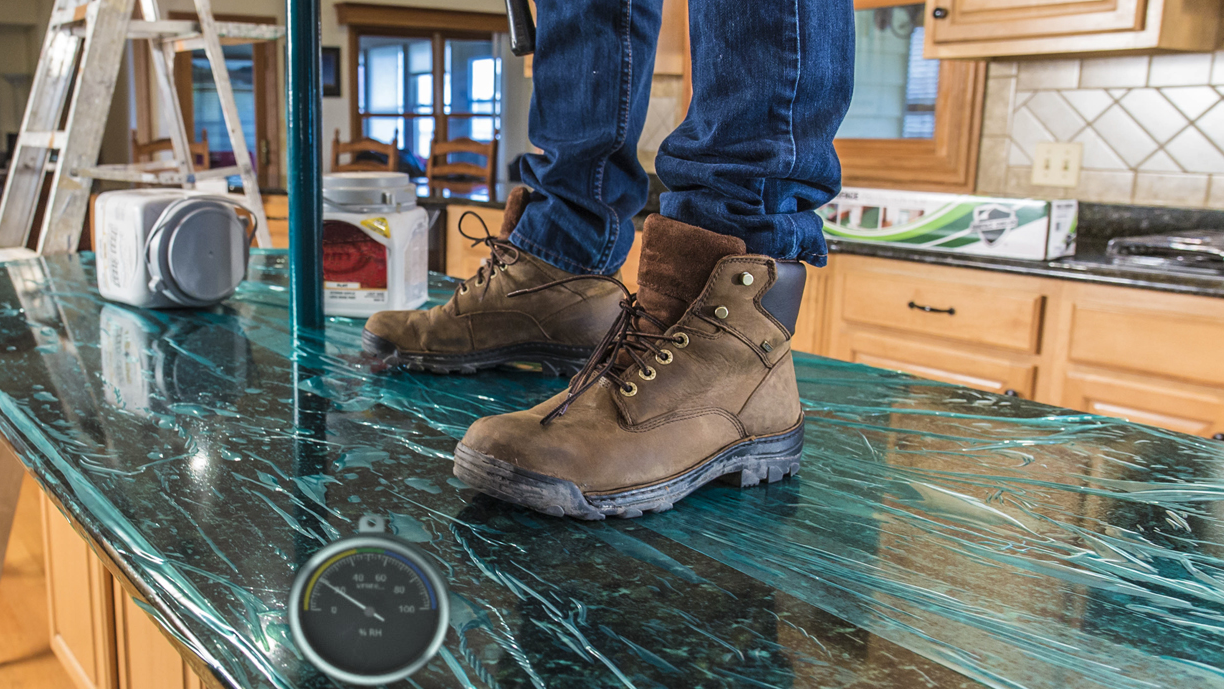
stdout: 20%
